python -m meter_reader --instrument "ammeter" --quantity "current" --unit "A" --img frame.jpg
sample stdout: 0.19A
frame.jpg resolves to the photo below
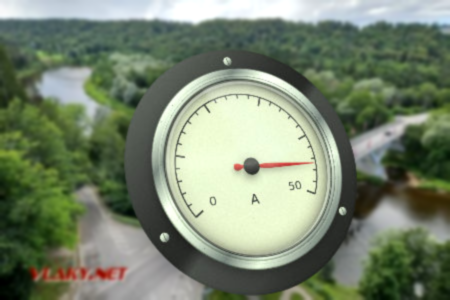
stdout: 45A
